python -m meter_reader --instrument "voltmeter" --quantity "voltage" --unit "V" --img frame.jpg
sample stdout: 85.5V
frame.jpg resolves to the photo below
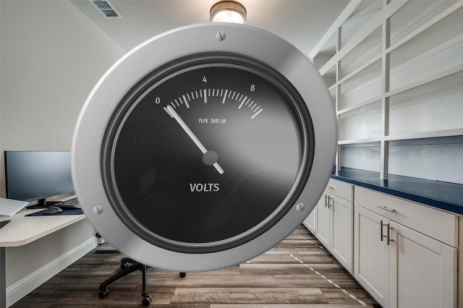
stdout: 0.4V
